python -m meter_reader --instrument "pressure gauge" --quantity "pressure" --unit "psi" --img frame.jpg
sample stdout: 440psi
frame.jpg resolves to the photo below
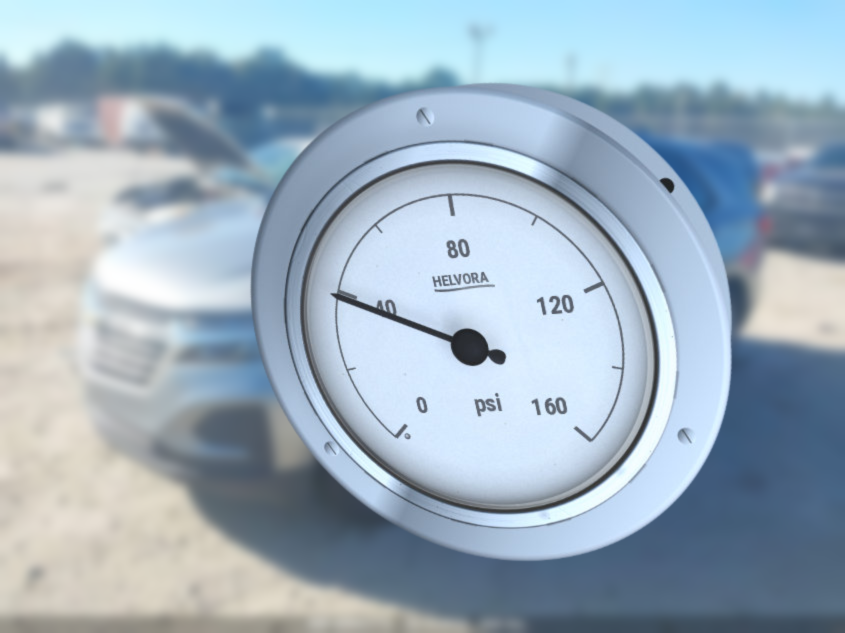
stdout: 40psi
